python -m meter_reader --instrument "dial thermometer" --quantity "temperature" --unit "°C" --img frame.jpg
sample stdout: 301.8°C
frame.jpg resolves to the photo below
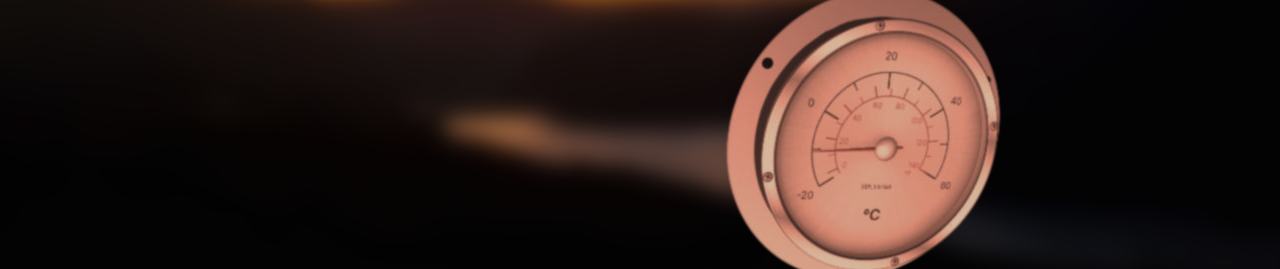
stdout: -10°C
